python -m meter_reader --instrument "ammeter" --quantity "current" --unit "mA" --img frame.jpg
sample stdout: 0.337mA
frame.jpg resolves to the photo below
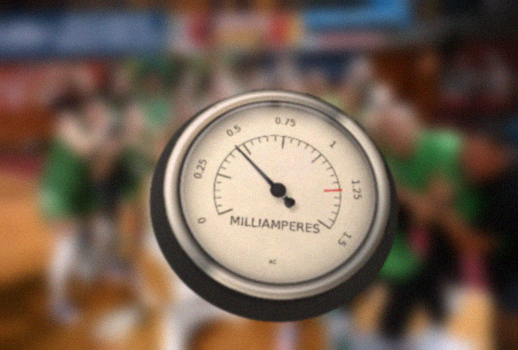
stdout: 0.45mA
